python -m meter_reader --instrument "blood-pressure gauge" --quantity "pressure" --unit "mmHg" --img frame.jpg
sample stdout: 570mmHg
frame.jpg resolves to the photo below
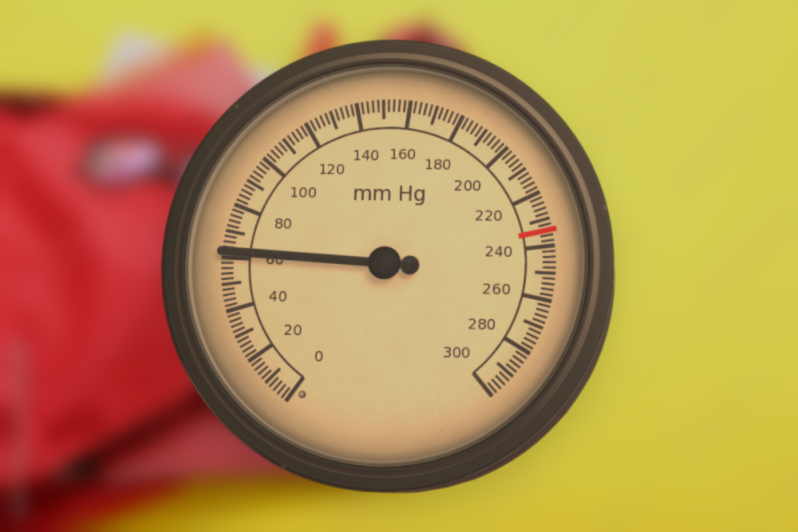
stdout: 62mmHg
